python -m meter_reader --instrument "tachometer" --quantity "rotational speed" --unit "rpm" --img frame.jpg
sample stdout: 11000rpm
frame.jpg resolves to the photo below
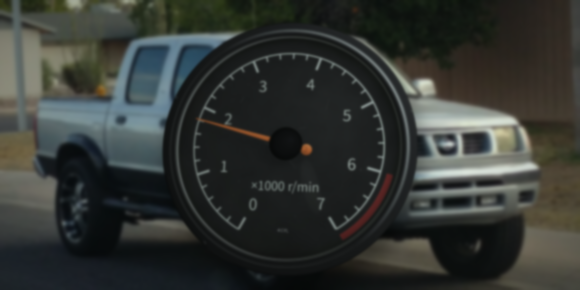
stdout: 1800rpm
